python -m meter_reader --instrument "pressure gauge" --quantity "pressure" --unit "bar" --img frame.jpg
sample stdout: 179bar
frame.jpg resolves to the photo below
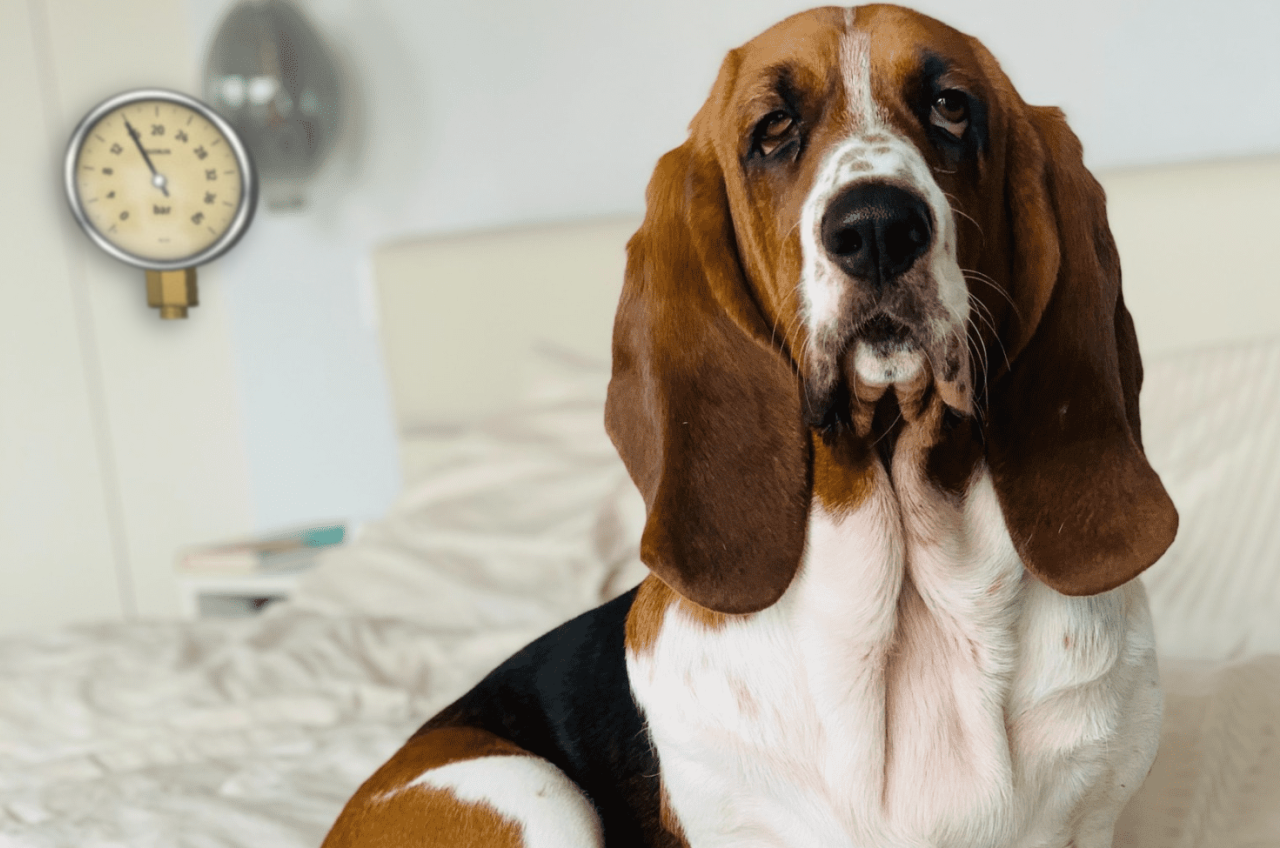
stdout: 16bar
